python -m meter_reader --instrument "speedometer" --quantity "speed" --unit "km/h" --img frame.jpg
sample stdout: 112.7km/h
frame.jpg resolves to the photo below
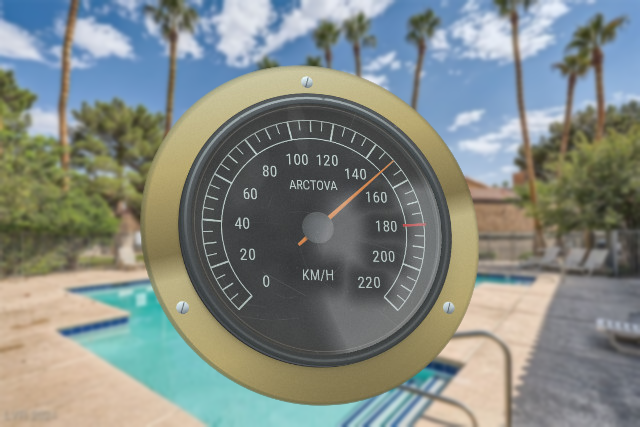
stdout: 150km/h
